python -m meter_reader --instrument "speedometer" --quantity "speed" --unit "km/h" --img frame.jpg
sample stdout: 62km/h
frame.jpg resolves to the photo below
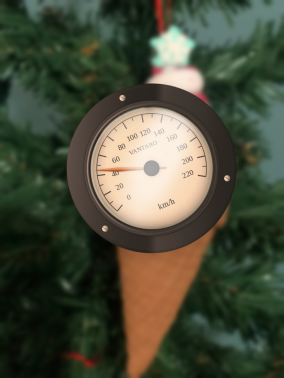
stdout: 45km/h
